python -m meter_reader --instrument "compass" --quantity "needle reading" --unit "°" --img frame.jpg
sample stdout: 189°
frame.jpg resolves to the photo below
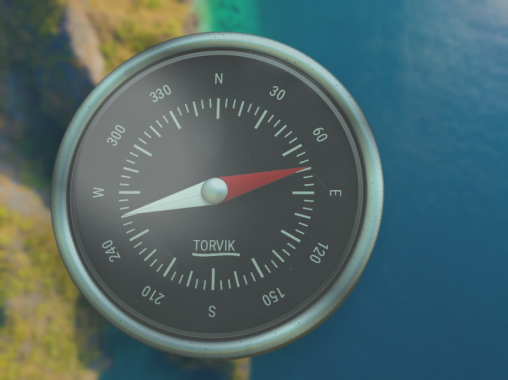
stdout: 75°
